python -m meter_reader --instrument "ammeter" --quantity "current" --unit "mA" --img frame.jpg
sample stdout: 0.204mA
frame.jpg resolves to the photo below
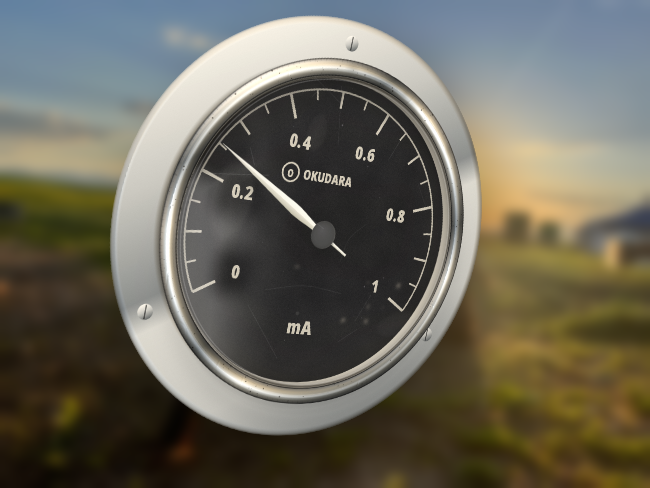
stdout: 0.25mA
